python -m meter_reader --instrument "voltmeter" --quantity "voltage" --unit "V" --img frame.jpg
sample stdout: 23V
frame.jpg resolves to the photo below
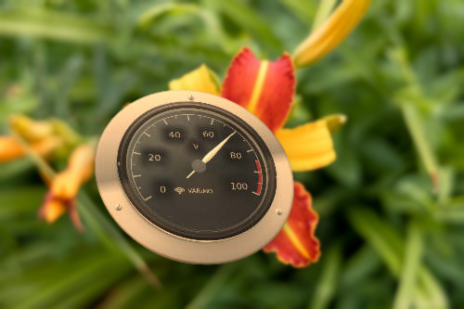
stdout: 70V
